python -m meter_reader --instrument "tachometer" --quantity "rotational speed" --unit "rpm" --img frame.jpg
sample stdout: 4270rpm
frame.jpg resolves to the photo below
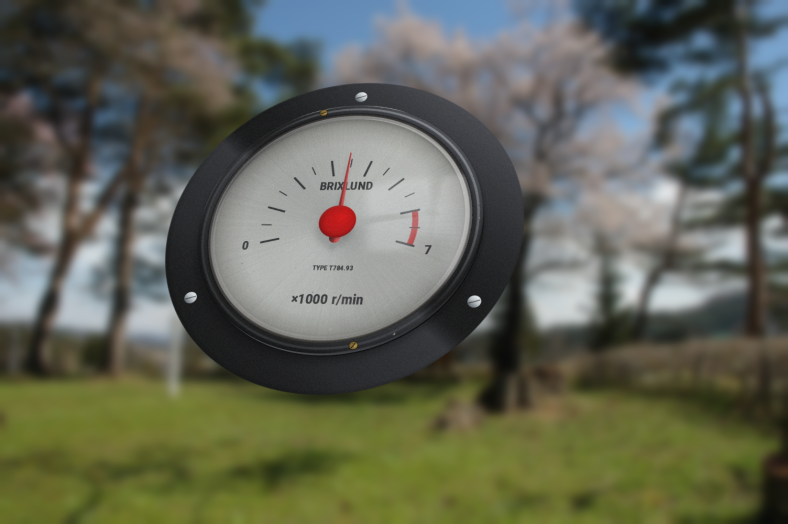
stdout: 3500rpm
